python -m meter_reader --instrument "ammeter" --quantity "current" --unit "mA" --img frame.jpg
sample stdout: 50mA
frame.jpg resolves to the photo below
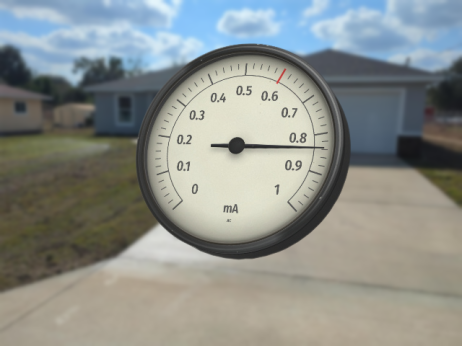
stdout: 0.84mA
